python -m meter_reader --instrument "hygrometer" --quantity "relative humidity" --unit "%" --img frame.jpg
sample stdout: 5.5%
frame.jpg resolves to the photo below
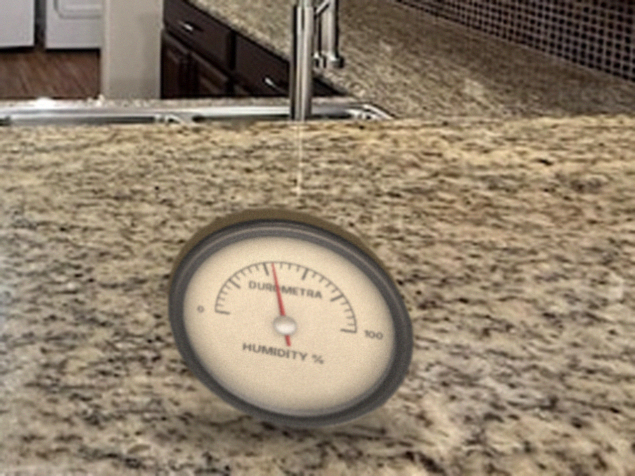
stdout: 44%
